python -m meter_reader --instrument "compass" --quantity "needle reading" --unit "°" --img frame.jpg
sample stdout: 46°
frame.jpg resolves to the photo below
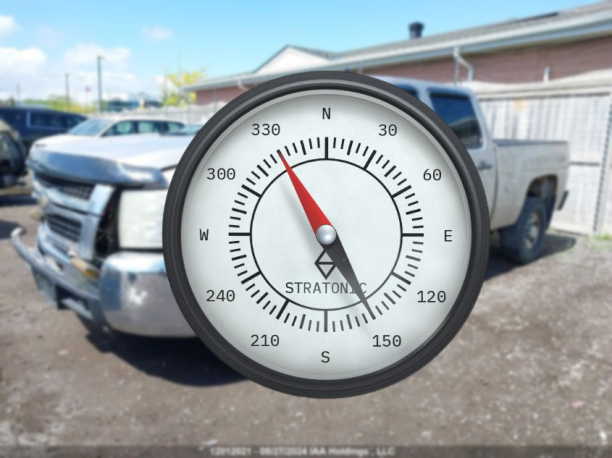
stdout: 330°
